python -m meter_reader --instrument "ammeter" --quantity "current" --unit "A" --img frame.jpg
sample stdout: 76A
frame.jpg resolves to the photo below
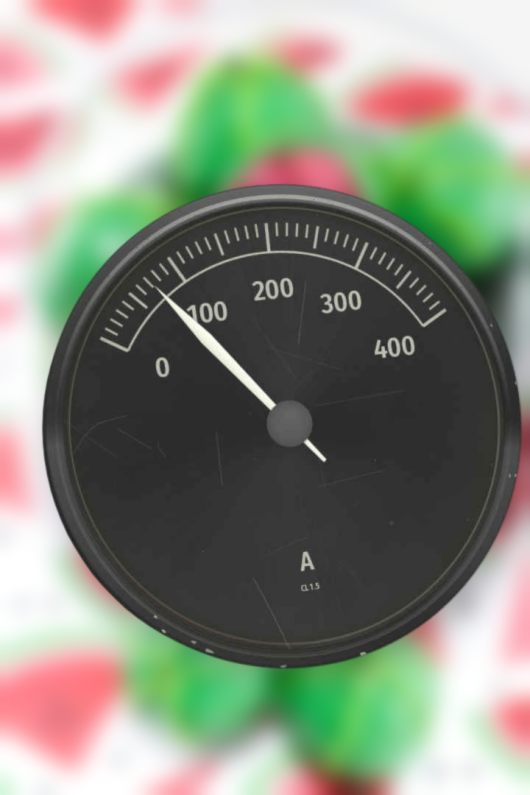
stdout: 70A
